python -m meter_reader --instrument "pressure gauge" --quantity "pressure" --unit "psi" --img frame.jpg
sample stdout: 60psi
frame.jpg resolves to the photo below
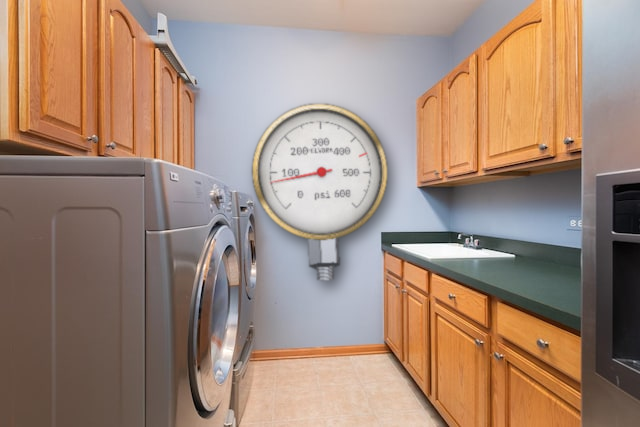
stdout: 75psi
